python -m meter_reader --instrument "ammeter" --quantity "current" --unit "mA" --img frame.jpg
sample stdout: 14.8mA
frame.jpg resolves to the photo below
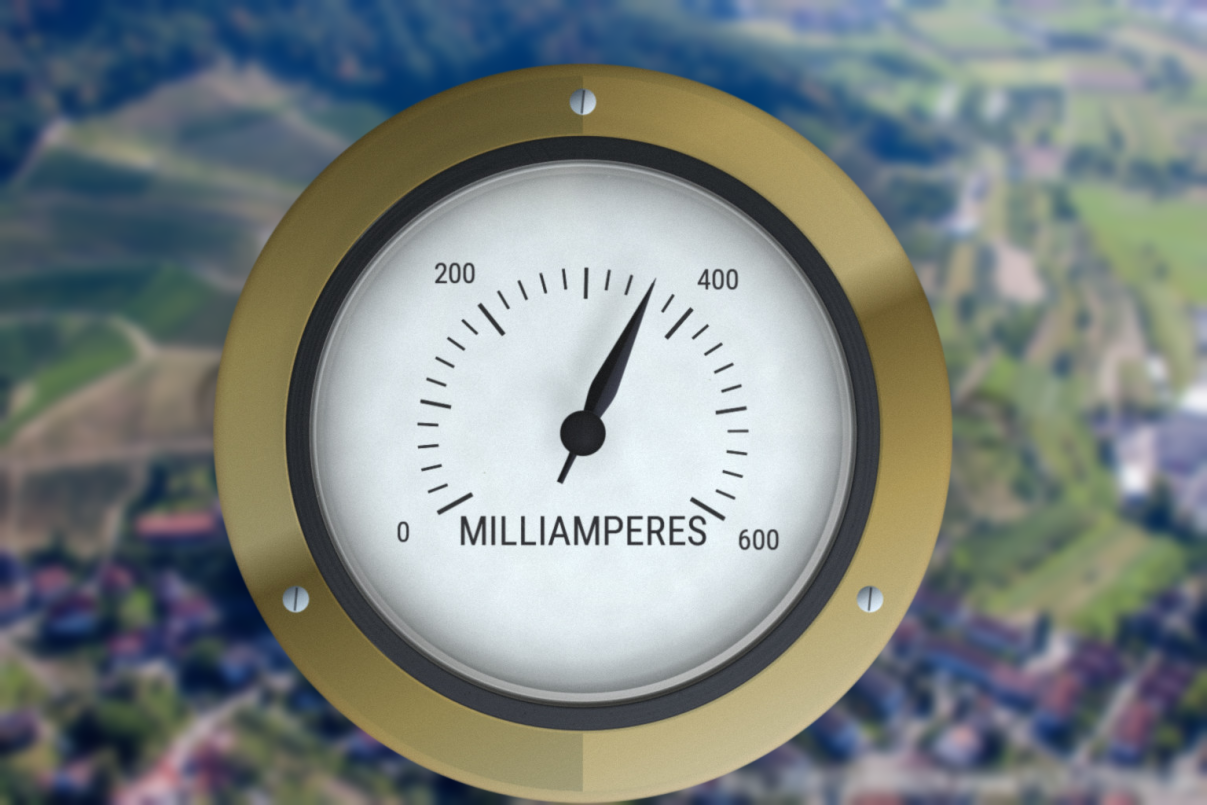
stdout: 360mA
